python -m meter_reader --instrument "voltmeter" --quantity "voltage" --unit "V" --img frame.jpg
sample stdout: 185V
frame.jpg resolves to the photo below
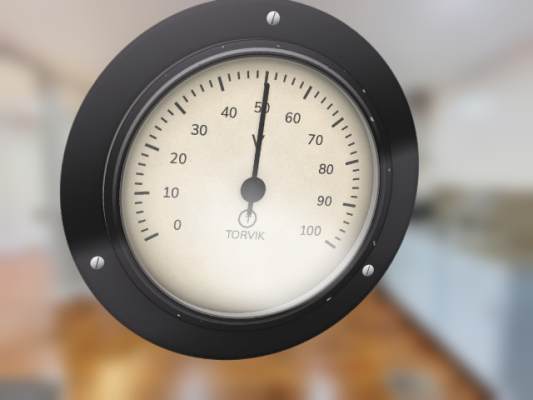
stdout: 50V
